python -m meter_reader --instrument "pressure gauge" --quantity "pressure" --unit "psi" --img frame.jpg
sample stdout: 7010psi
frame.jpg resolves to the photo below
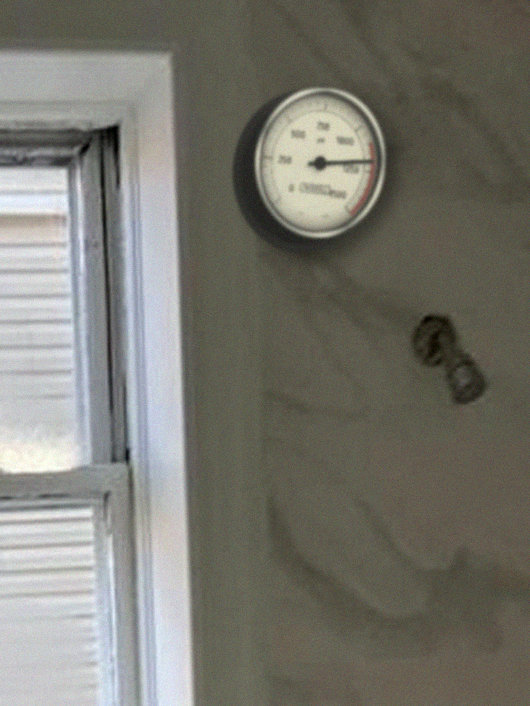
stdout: 1200psi
